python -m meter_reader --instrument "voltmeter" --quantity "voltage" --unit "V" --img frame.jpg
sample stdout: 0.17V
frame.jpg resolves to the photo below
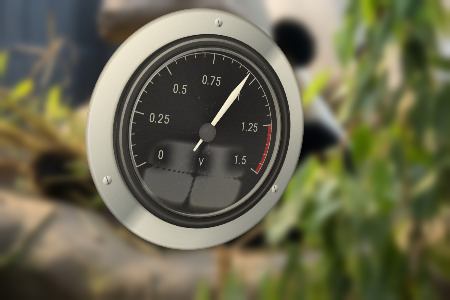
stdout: 0.95V
